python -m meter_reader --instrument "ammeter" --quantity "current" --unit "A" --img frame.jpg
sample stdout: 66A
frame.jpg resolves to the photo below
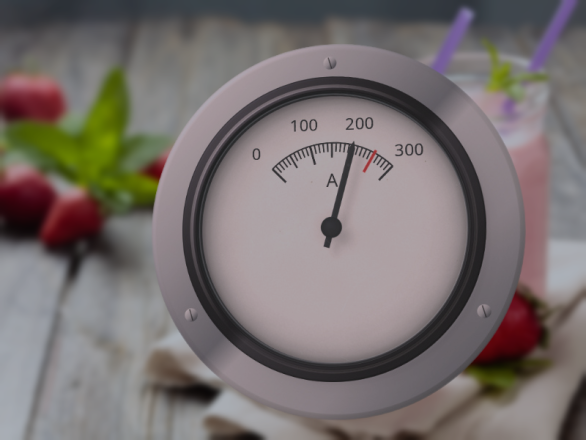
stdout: 200A
